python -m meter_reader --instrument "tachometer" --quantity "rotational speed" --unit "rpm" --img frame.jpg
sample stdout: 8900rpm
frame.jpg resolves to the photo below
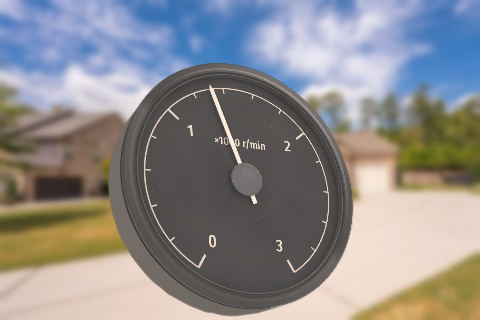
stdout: 1300rpm
